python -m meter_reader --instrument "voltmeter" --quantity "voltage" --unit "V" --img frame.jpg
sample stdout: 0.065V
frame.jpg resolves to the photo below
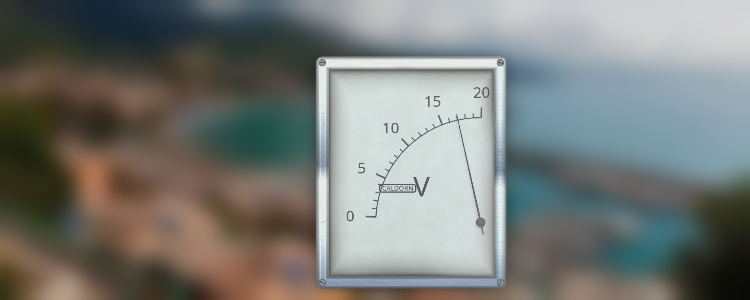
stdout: 17V
